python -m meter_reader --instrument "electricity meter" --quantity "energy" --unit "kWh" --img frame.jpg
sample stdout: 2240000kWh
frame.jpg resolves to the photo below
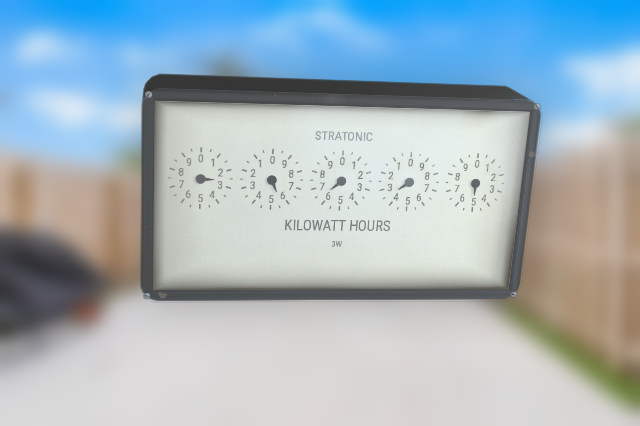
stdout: 25635kWh
